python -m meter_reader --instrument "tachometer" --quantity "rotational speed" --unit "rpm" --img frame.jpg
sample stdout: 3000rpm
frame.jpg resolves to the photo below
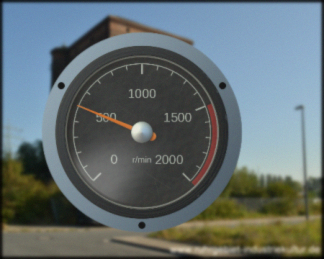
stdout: 500rpm
